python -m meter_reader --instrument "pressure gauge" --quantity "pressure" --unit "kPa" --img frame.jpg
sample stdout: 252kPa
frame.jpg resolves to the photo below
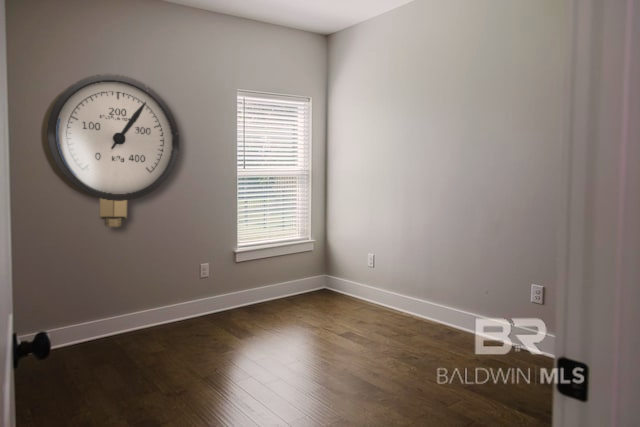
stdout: 250kPa
